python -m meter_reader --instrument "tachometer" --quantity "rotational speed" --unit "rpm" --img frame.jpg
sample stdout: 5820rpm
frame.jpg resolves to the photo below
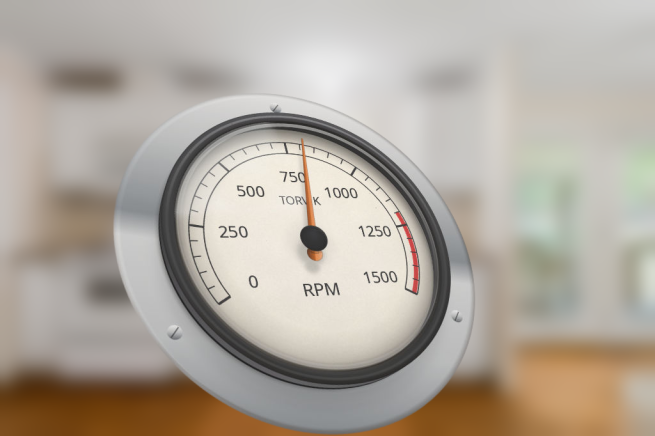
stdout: 800rpm
